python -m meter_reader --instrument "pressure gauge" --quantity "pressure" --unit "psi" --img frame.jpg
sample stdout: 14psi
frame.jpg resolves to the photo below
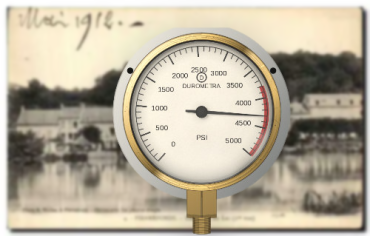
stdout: 4300psi
